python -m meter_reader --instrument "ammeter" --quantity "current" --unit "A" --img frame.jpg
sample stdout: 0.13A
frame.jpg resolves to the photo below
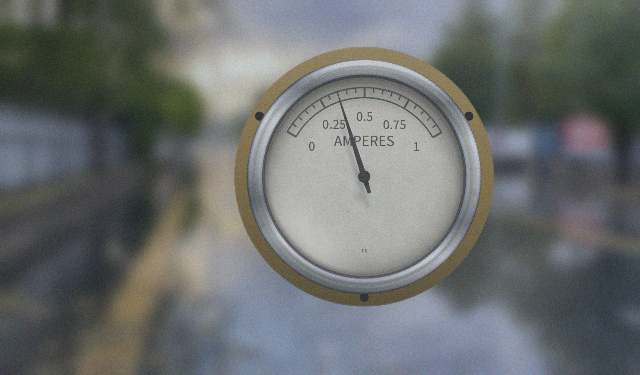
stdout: 0.35A
